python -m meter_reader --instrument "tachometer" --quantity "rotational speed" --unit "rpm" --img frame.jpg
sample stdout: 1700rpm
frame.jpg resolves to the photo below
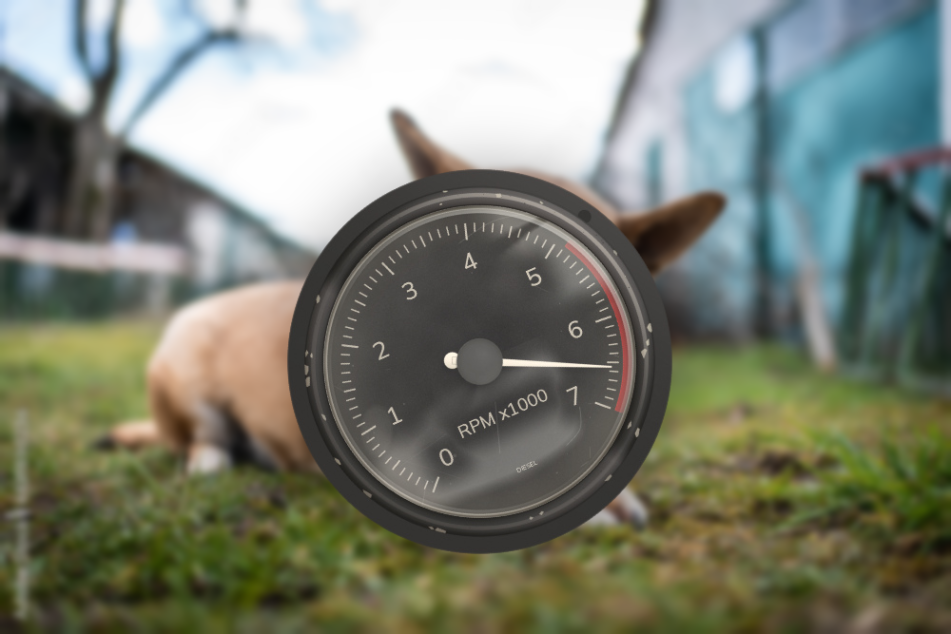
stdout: 6550rpm
